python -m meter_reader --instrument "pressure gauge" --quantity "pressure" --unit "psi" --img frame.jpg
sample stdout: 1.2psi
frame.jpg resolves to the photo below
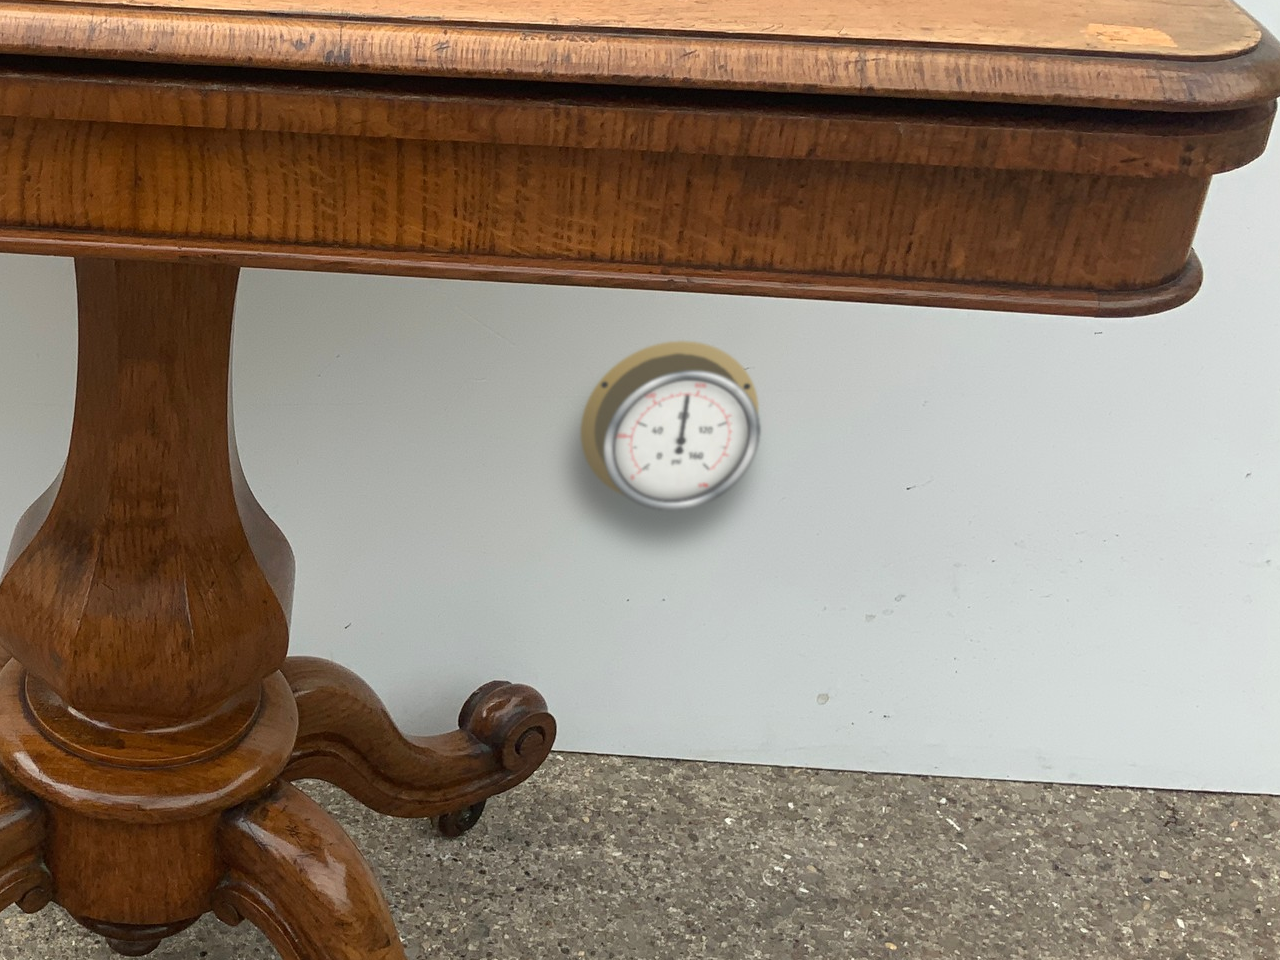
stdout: 80psi
